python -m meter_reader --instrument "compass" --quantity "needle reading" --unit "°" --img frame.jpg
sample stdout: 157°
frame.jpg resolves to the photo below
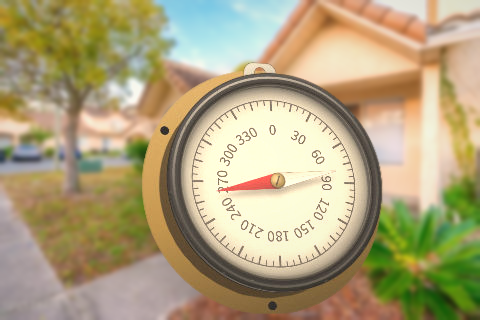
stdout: 260°
